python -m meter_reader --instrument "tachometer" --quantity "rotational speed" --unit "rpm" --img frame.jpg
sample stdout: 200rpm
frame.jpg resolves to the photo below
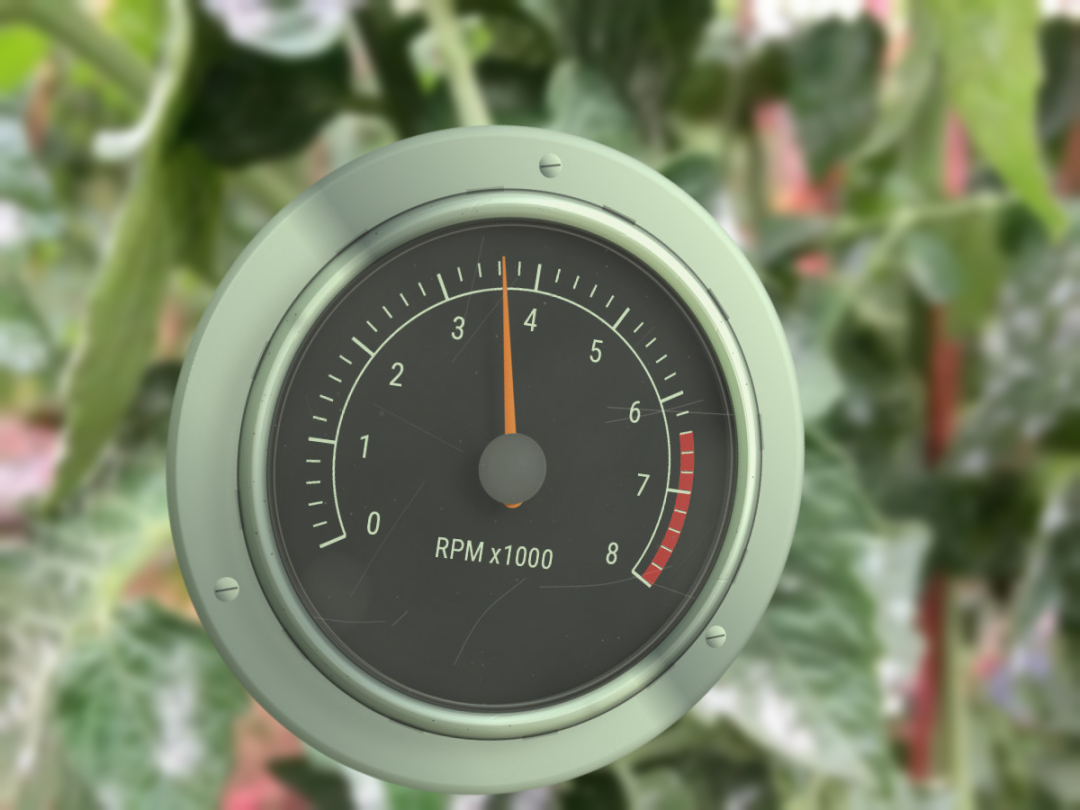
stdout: 3600rpm
